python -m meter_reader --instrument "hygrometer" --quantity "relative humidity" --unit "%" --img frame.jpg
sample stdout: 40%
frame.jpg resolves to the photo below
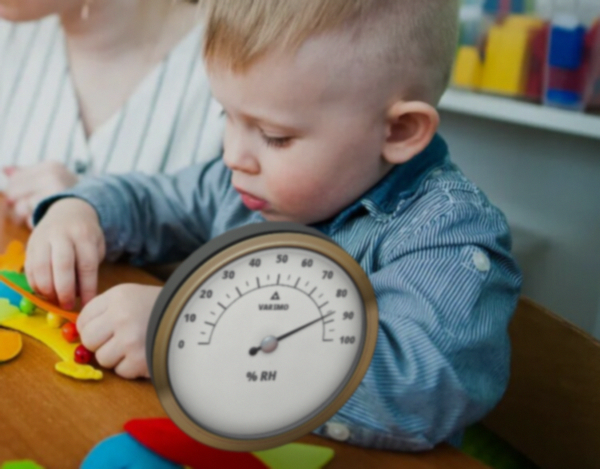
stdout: 85%
